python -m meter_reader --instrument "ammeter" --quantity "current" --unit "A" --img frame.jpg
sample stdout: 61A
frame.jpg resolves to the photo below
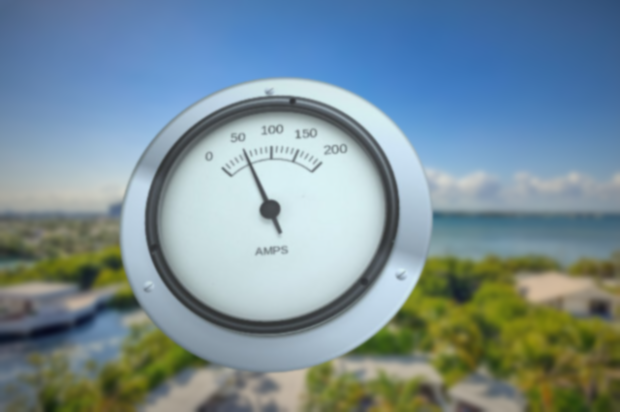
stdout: 50A
